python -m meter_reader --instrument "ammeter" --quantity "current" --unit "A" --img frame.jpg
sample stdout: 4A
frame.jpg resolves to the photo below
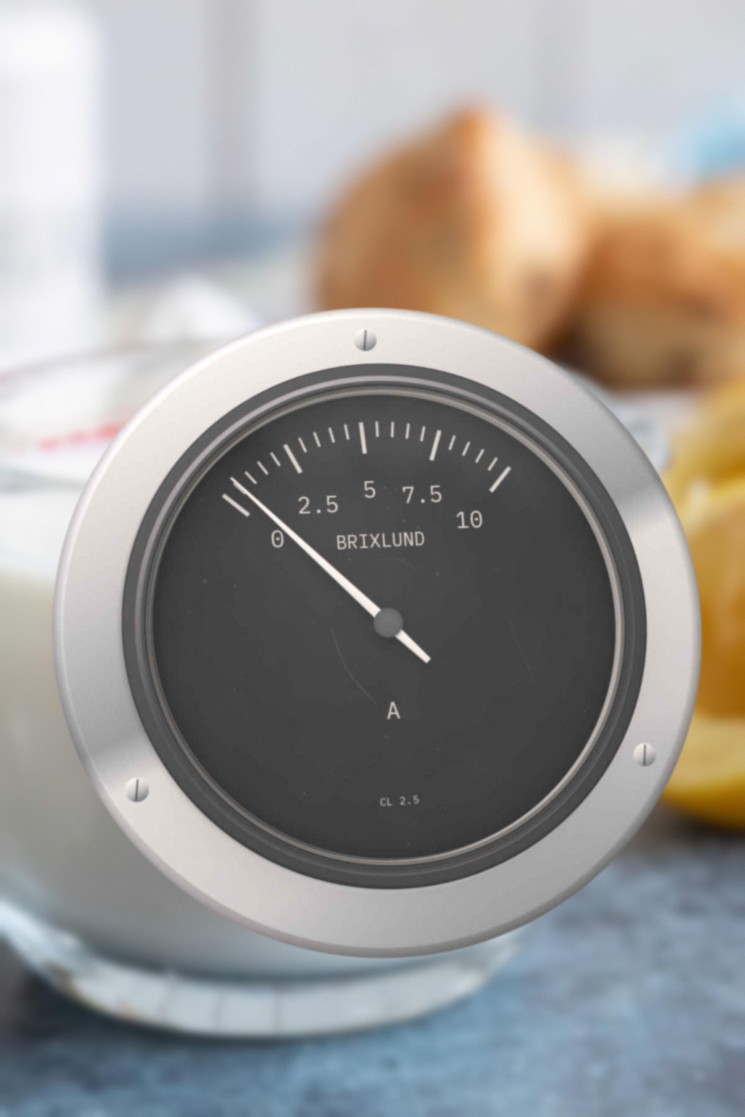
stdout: 0.5A
